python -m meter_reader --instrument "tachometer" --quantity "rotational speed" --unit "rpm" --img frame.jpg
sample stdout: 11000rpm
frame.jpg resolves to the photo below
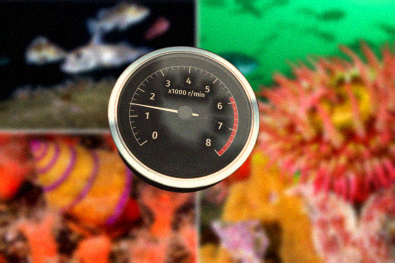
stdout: 1400rpm
